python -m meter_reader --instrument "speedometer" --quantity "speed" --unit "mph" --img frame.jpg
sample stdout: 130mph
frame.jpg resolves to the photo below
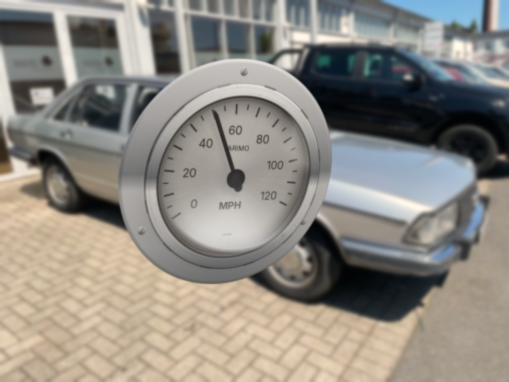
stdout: 50mph
